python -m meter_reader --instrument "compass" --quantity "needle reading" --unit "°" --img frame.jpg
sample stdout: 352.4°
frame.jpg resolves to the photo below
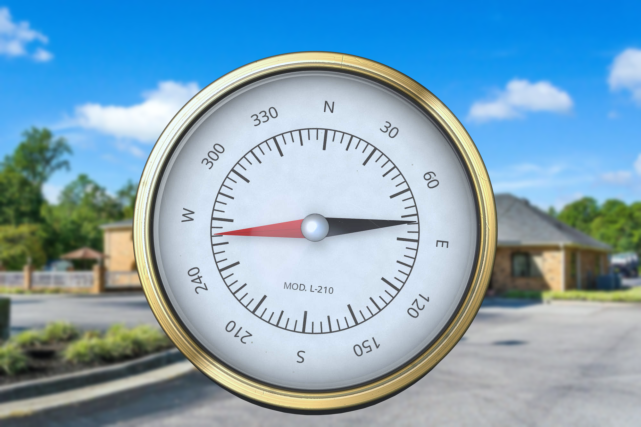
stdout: 260°
